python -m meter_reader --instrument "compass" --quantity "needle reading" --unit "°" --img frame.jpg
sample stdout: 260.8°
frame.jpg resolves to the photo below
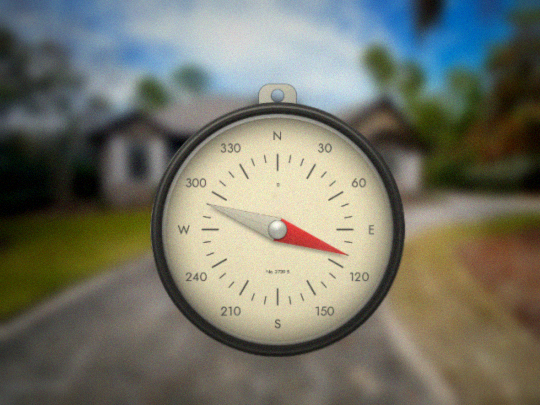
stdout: 110°
